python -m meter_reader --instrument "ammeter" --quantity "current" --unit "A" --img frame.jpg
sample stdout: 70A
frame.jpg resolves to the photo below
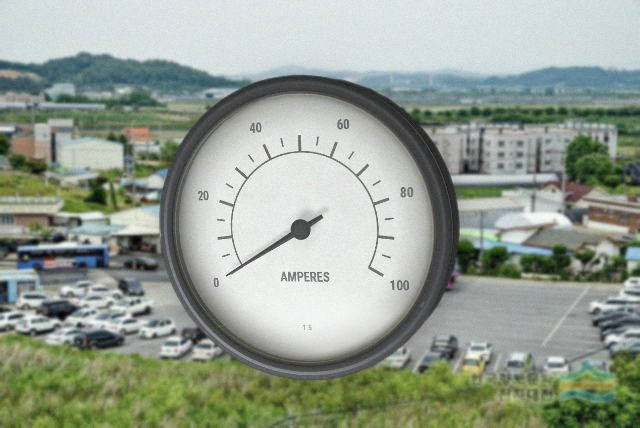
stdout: 0A
